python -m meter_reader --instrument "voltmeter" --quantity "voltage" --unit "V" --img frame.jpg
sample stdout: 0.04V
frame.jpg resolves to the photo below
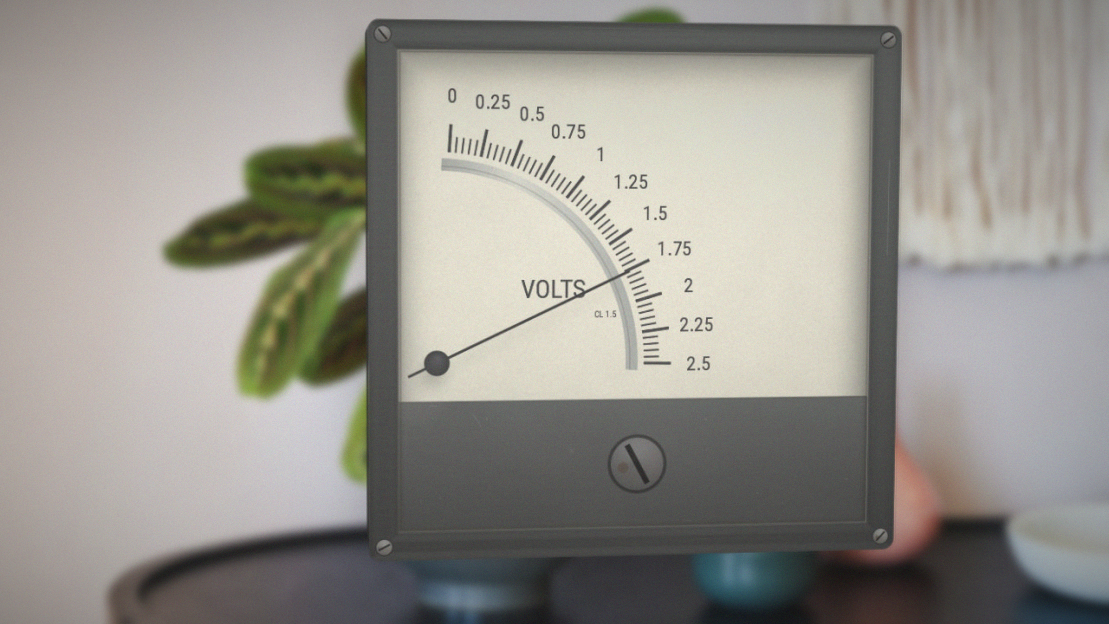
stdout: 1.75V
